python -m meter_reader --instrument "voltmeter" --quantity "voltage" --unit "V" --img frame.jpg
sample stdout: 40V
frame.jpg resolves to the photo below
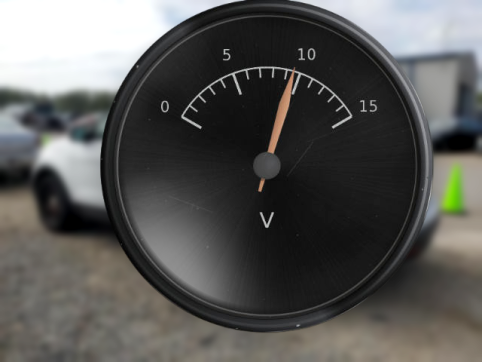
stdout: 9.5V
